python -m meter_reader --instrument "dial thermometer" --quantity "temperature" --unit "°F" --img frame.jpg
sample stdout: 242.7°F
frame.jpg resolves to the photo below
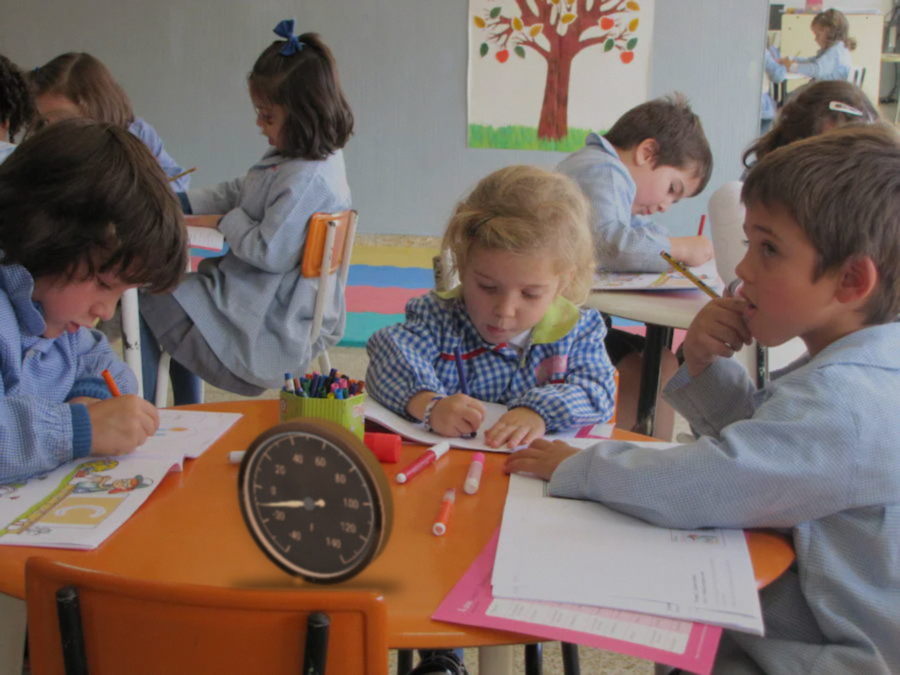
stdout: -10°F
